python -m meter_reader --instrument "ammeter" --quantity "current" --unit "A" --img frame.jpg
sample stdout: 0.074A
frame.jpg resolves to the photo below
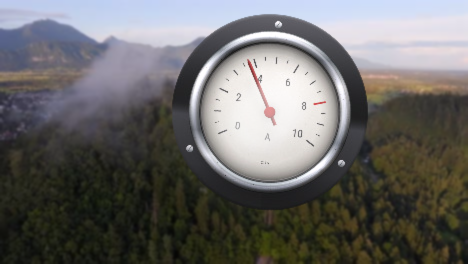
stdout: 3.75A
